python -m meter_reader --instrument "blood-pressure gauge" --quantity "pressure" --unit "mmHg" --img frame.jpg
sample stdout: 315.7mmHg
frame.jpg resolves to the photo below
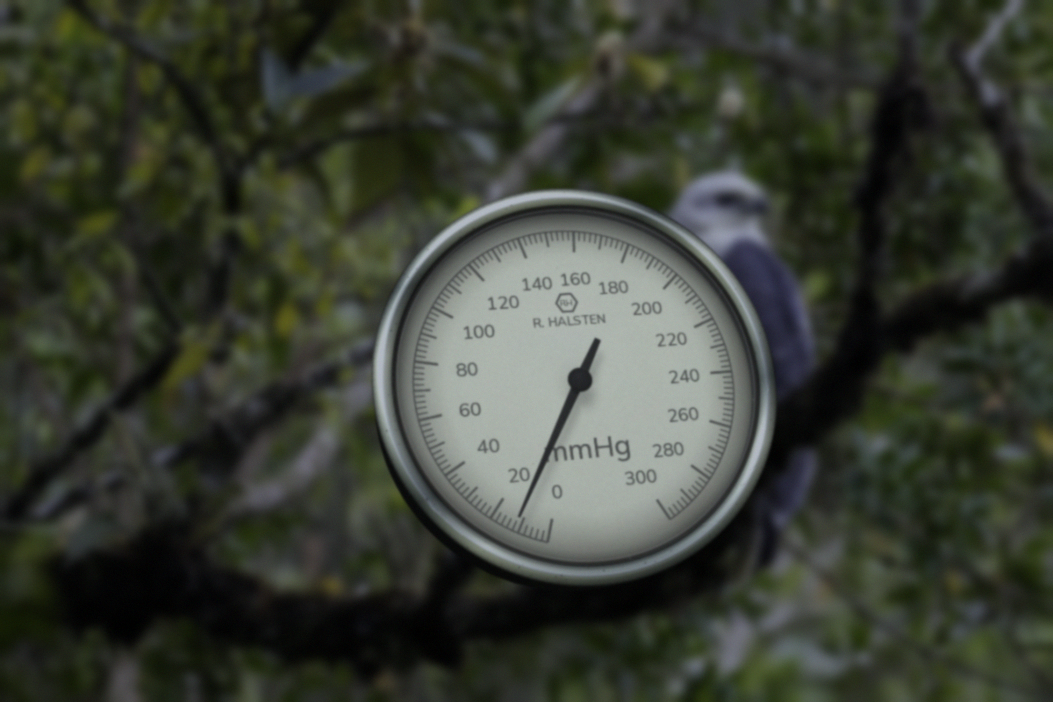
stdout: 12mmHg
